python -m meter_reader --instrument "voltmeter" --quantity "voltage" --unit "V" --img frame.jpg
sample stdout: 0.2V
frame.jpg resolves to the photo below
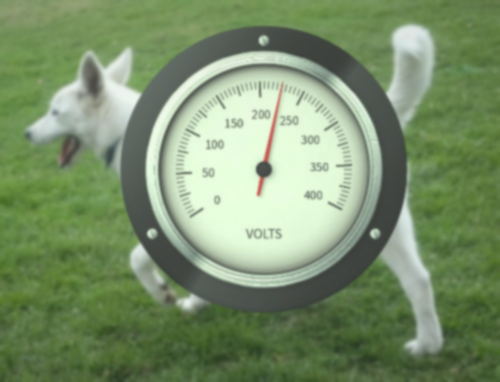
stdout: 225V
